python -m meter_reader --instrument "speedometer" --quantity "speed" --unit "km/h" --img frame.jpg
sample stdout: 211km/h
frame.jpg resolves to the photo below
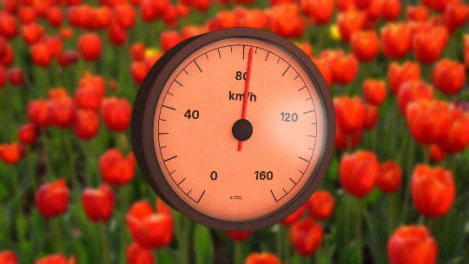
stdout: 82.5km/h
